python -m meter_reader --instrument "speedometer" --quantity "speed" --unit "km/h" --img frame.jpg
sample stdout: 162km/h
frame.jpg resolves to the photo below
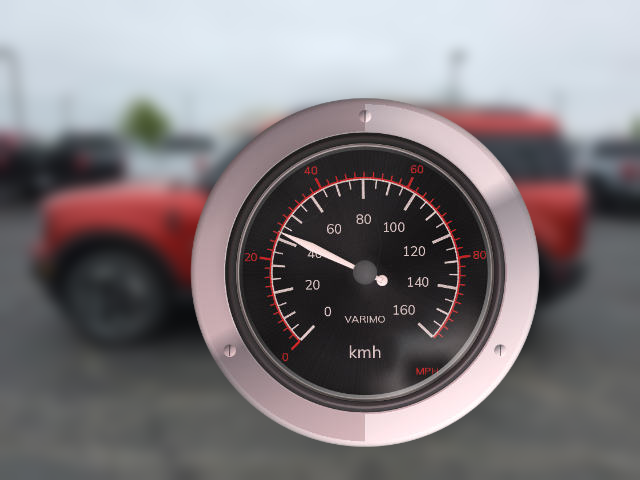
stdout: 42.5km/h
